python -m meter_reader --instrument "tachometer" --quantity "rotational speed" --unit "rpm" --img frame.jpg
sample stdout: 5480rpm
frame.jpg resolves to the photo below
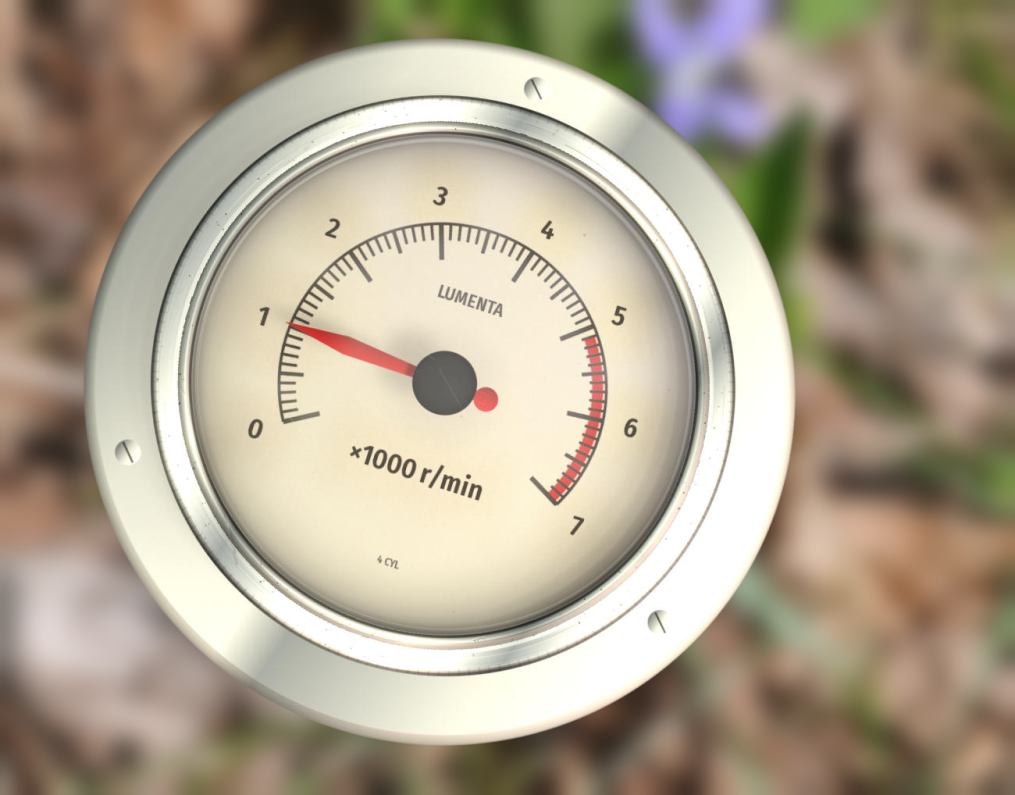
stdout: 1000rpm
